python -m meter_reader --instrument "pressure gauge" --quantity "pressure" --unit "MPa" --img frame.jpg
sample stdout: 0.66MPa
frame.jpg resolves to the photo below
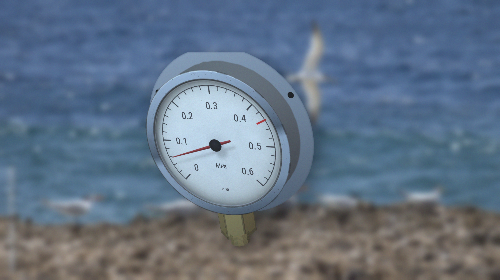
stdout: 0.06MPa
